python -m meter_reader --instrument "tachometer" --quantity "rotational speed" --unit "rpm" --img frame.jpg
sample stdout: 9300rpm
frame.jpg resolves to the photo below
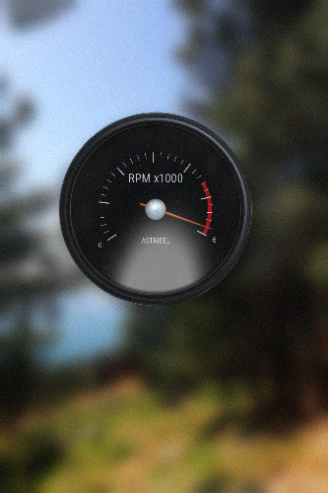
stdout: 5800rpm
